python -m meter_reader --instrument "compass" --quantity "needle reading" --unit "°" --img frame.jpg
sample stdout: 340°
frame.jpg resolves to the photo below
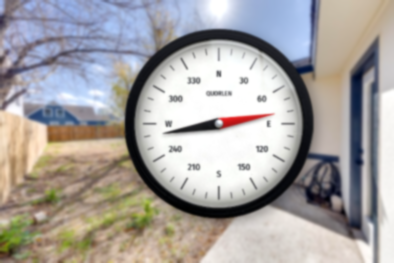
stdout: 80°
